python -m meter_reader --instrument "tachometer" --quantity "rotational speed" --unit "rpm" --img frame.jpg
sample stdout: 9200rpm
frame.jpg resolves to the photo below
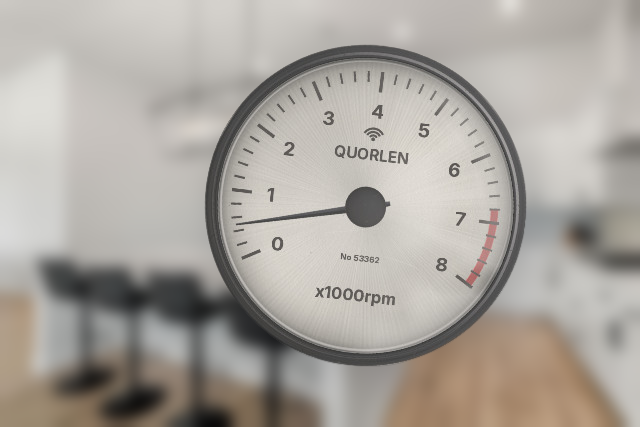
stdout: 500rpm
